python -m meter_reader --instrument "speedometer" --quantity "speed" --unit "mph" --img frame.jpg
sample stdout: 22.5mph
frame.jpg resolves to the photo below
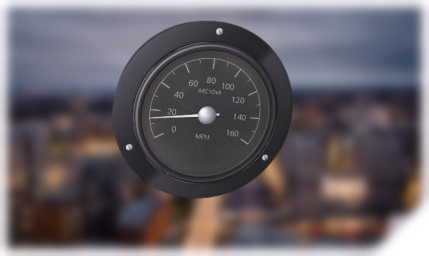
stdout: 15mph
